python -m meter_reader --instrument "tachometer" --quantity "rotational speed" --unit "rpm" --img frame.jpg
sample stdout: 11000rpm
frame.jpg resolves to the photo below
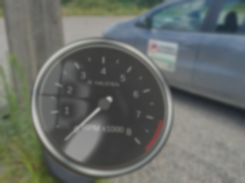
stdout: 0rpm
